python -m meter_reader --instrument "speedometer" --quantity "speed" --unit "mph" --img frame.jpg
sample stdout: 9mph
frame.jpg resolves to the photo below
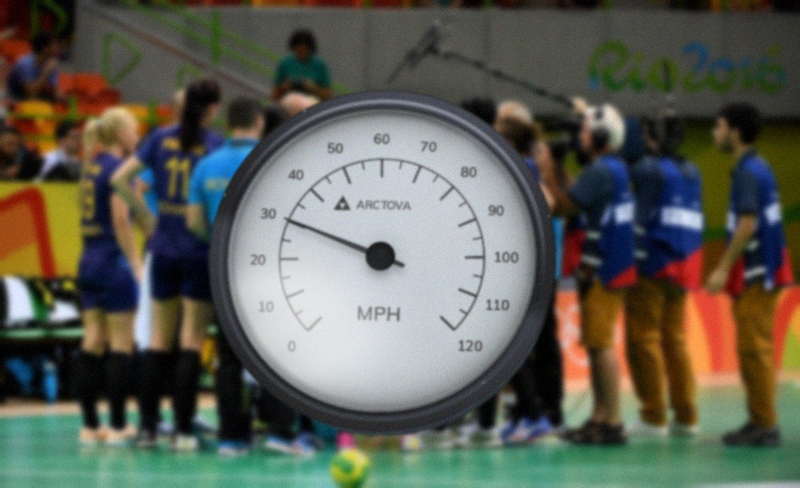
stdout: 30mph
